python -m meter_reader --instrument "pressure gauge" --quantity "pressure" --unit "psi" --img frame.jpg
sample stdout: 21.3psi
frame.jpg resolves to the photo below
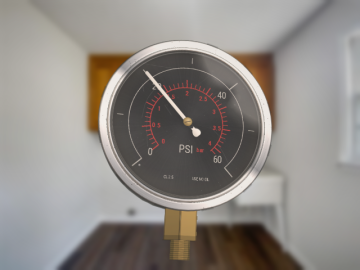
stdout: 20psi
